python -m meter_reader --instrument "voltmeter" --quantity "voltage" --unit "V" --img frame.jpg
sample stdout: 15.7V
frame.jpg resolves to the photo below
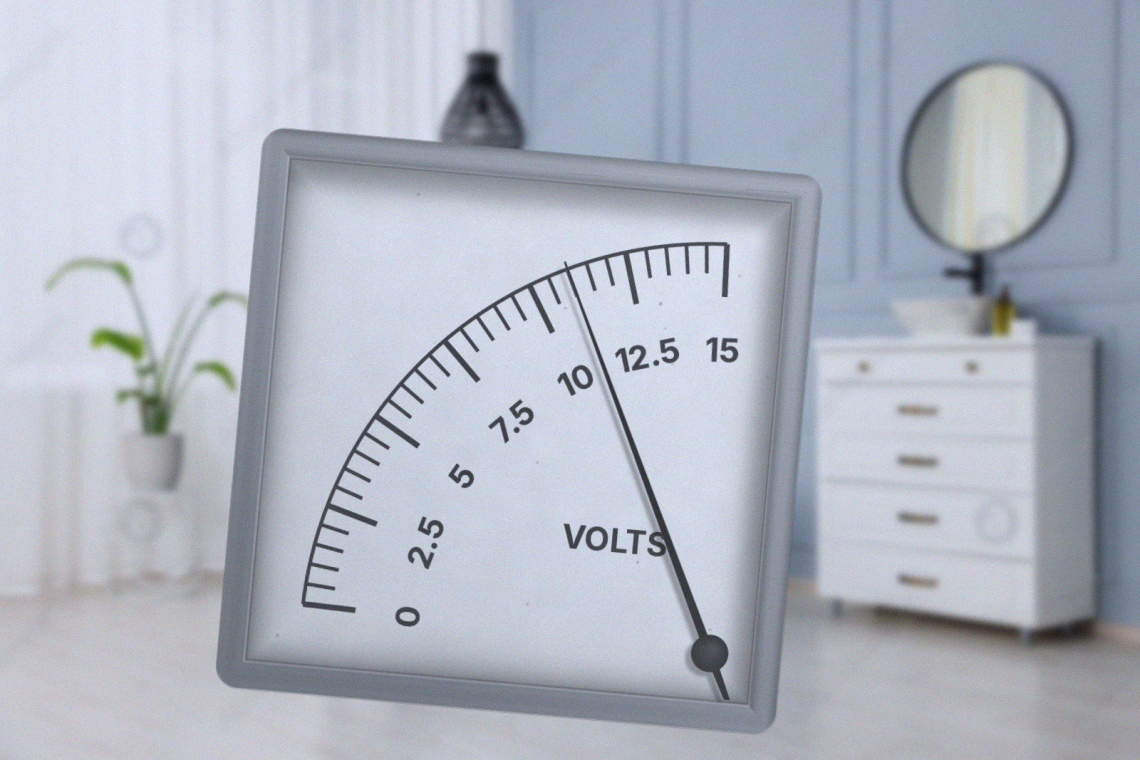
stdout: 11V
